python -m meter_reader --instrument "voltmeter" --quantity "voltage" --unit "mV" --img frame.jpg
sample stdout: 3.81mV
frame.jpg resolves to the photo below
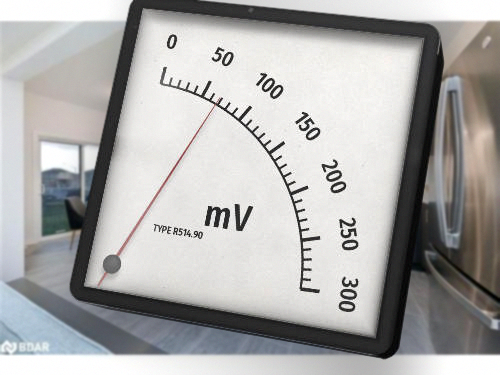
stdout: 70mV
